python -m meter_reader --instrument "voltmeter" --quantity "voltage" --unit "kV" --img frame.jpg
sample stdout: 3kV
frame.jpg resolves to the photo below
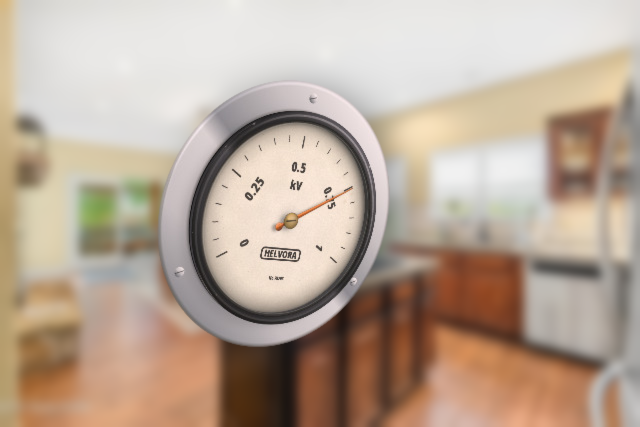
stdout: 0.75kV
